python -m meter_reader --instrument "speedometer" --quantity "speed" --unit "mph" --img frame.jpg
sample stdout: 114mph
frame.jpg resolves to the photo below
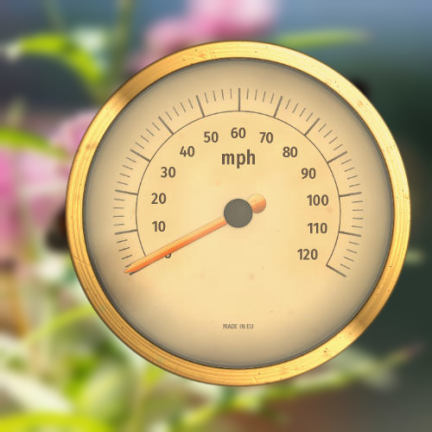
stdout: 1mph
